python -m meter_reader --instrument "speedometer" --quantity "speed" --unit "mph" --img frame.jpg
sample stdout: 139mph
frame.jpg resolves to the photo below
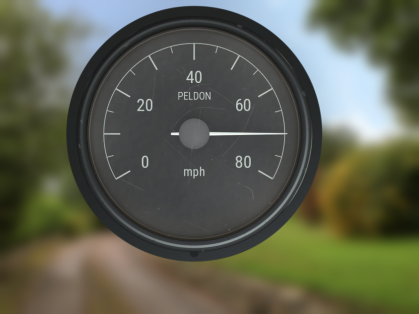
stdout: 70mph
